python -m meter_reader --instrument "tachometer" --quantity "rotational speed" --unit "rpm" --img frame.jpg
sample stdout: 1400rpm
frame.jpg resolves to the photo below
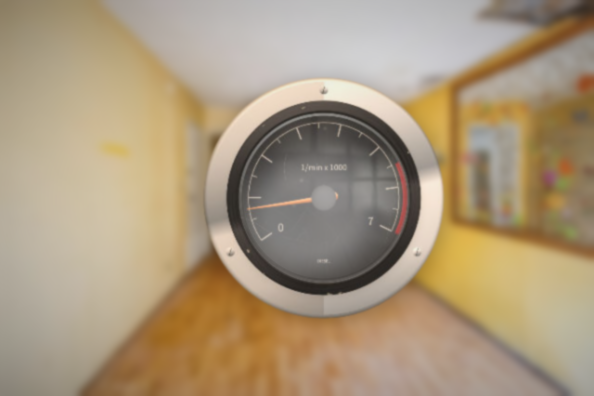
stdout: 750rpm
